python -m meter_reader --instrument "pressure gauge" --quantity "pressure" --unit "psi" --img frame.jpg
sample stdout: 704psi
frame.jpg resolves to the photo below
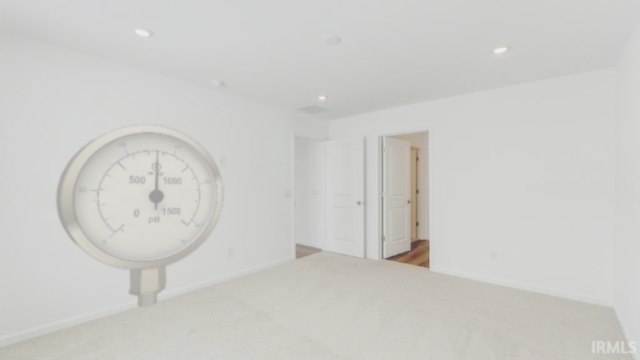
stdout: 750psi
